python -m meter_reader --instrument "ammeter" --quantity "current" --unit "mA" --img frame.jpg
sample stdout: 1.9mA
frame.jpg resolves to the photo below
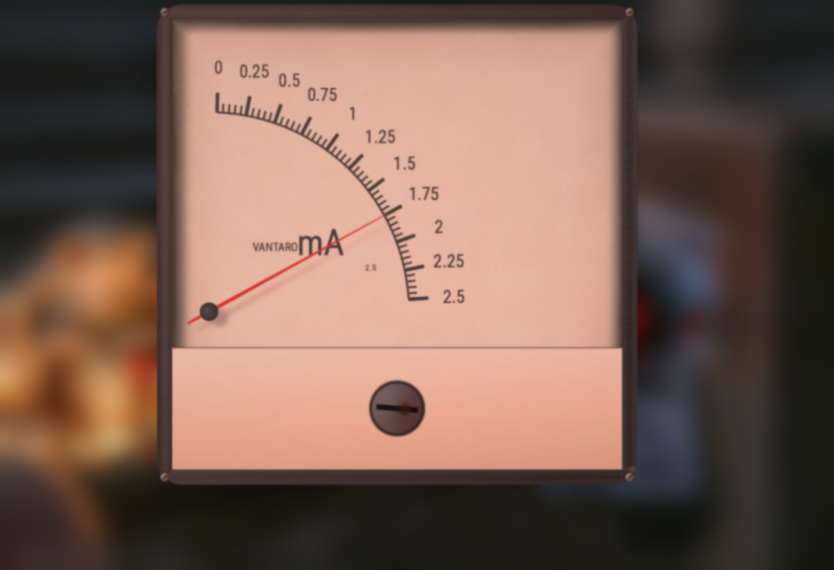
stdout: 1.75mA
